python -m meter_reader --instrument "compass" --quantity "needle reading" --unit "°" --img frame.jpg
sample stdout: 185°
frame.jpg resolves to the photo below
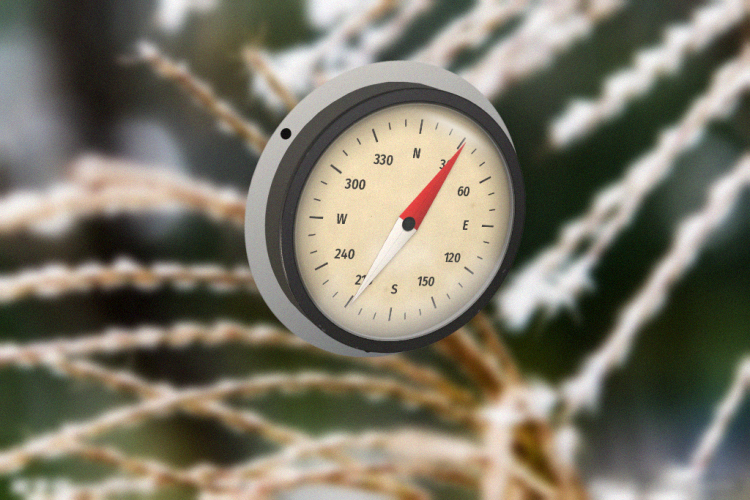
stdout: 30°
